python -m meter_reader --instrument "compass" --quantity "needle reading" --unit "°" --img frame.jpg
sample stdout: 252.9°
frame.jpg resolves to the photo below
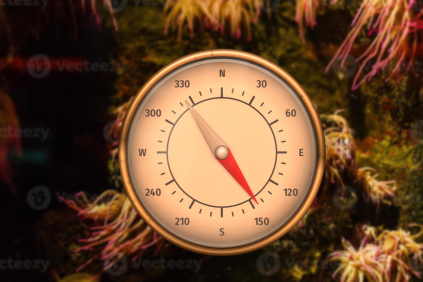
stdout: 145°
